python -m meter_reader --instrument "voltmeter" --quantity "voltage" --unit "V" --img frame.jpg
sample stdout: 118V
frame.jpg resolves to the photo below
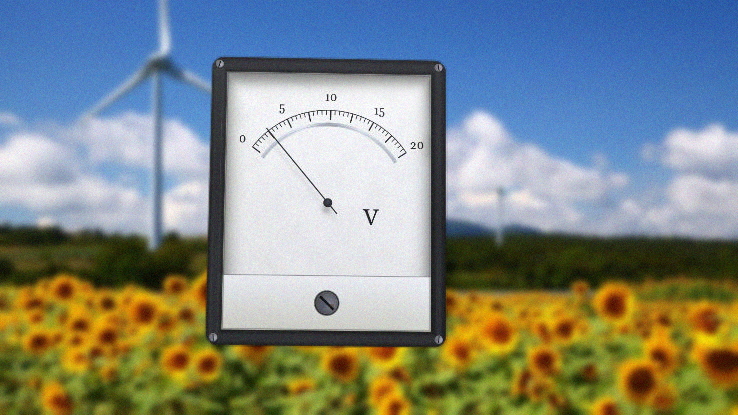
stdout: 2.5V
